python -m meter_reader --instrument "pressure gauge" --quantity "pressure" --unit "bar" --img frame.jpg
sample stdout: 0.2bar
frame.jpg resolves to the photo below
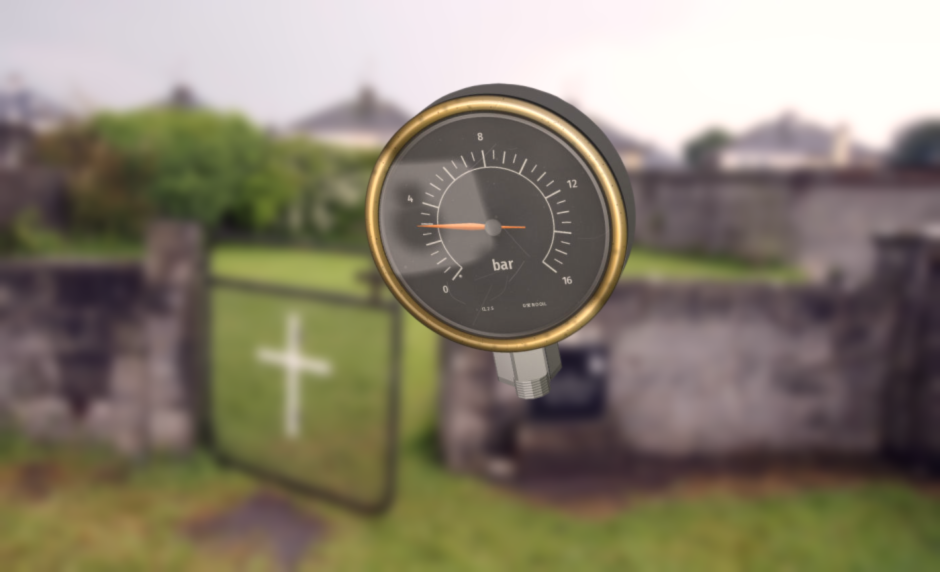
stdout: 3bar
